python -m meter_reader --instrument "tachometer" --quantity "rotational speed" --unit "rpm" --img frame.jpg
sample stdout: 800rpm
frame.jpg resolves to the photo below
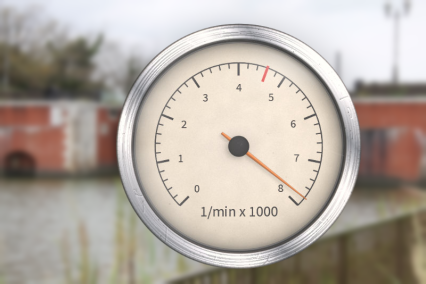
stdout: 7800rpm
